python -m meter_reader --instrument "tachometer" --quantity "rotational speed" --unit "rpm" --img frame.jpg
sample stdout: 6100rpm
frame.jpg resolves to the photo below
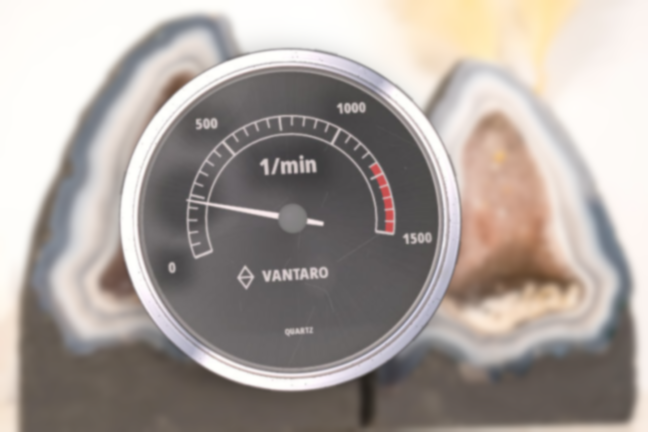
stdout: 225rpm
